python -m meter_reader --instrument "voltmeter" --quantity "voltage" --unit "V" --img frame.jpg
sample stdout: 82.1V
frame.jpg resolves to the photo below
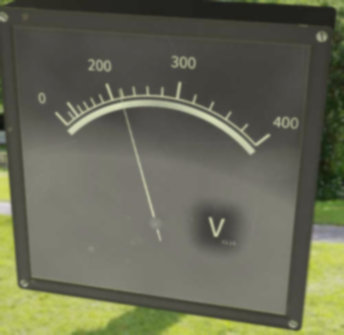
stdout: 220V
